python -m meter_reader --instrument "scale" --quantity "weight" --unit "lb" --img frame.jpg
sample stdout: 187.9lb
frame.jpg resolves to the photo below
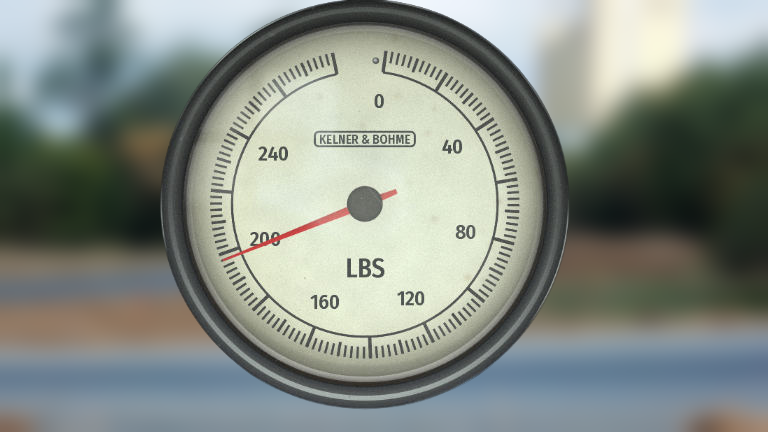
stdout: 198lb
